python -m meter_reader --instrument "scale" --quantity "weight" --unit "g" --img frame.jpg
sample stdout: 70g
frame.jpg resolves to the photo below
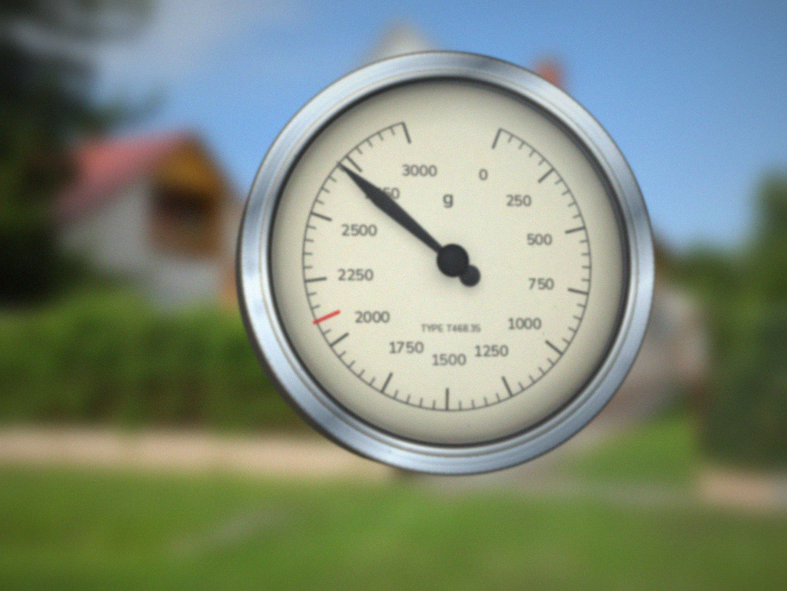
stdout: 2700g
